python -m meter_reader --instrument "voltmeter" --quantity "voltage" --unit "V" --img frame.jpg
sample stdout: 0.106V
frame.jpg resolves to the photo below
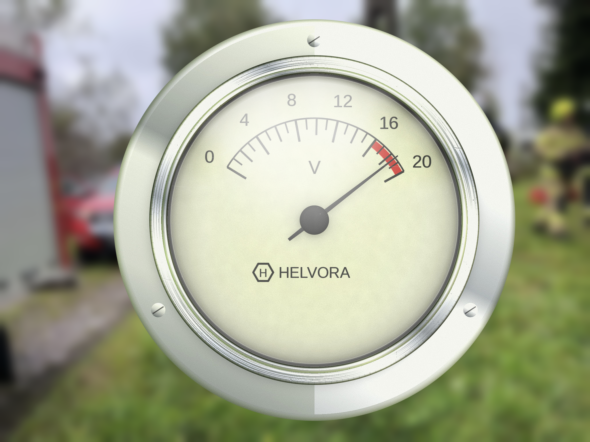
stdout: 18.5V
